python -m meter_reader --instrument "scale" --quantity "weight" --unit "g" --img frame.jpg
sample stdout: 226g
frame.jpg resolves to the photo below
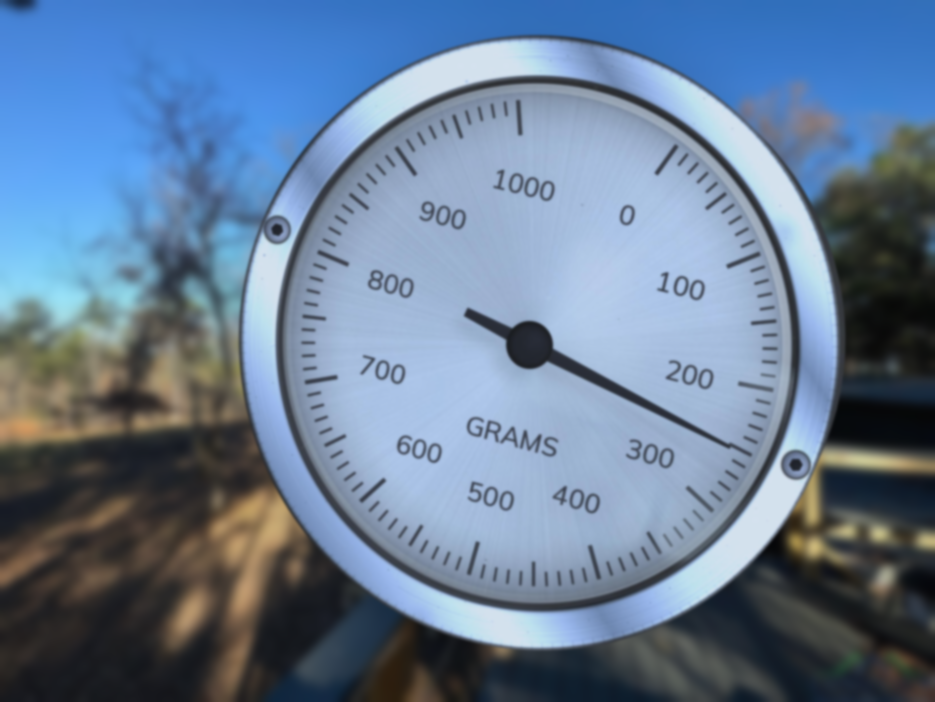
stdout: 250g
